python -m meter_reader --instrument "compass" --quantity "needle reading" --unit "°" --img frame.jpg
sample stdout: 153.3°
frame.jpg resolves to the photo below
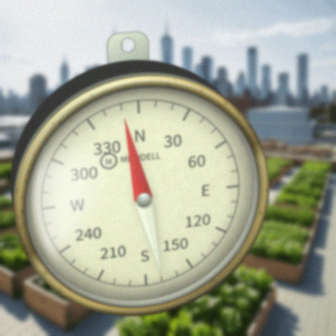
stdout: 350°
